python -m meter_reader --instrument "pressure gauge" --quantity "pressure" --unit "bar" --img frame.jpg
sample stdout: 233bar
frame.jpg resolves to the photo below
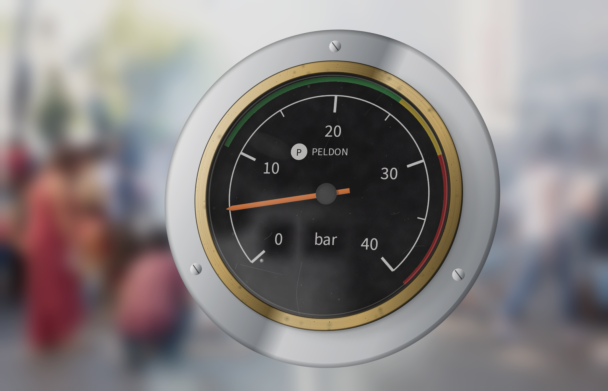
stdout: 5bar
